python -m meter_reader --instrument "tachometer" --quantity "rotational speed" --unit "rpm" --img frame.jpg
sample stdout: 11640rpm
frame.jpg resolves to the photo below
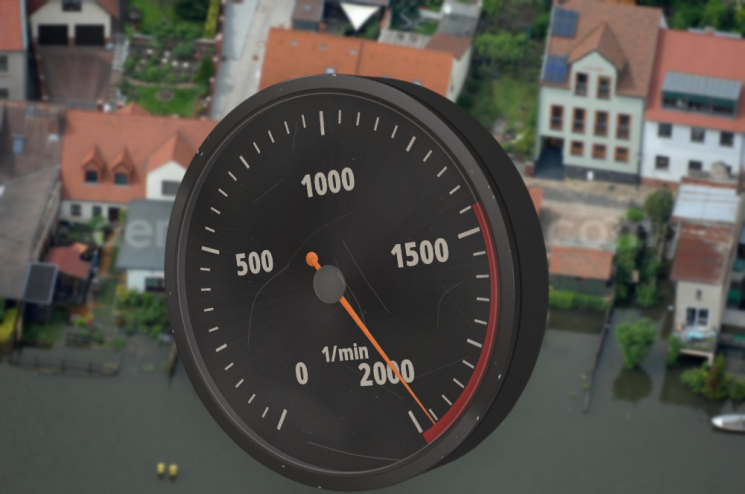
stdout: 1950rpm
